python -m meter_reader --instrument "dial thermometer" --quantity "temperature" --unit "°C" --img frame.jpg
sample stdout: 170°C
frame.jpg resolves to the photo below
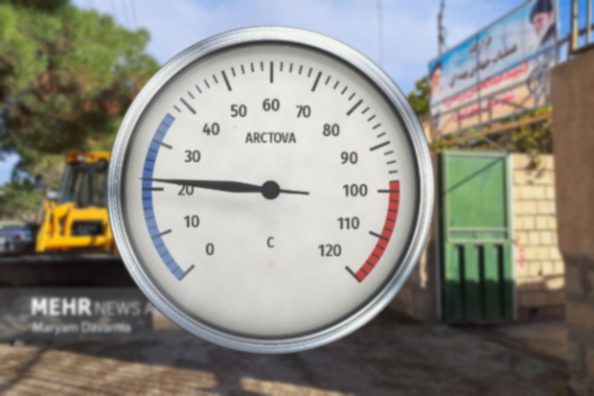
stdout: 22°C
